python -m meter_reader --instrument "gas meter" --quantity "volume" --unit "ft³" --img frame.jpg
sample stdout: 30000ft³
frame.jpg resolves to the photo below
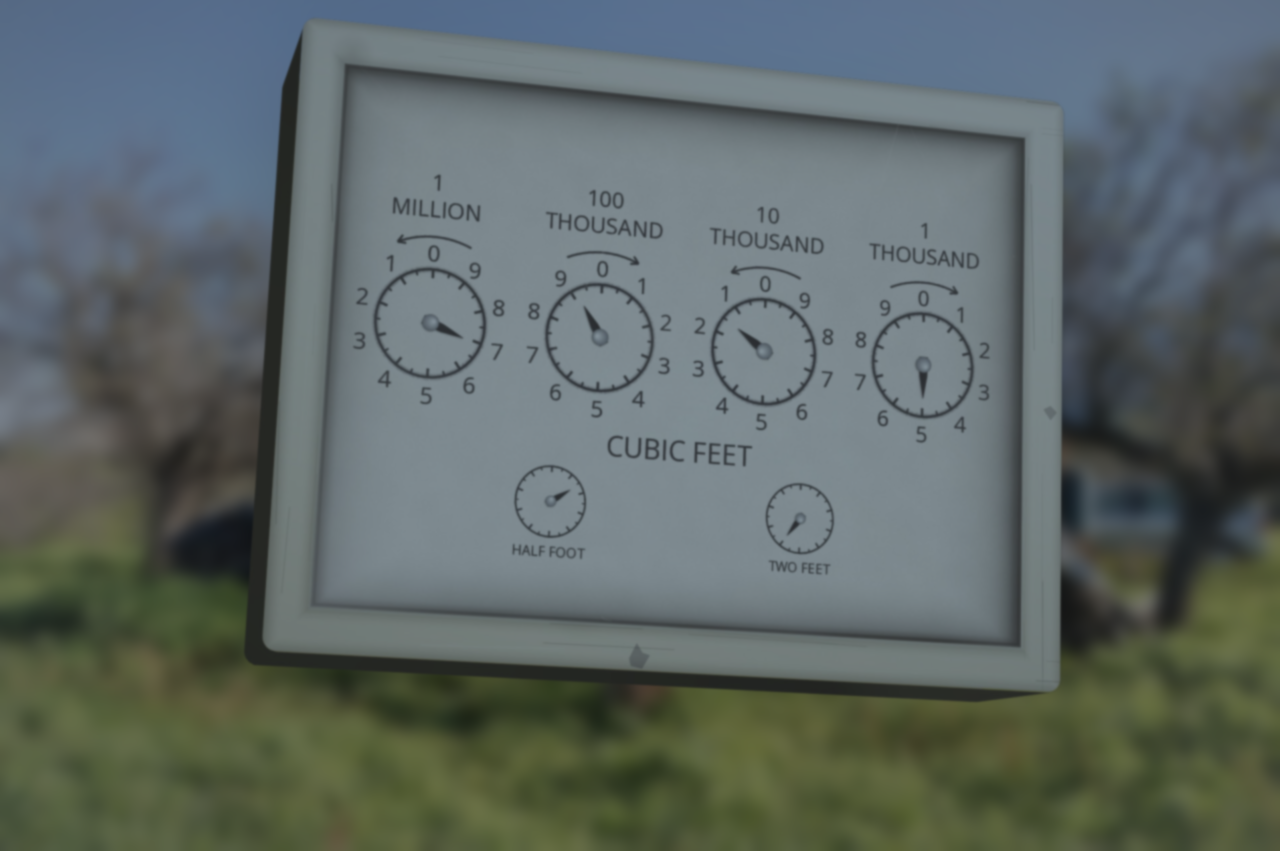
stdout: 691500ft³
